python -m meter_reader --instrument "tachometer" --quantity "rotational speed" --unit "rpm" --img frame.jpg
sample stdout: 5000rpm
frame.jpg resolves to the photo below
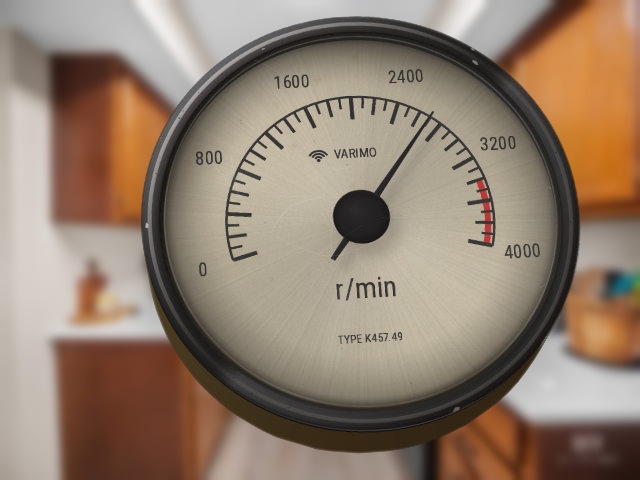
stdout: 2700rpm
